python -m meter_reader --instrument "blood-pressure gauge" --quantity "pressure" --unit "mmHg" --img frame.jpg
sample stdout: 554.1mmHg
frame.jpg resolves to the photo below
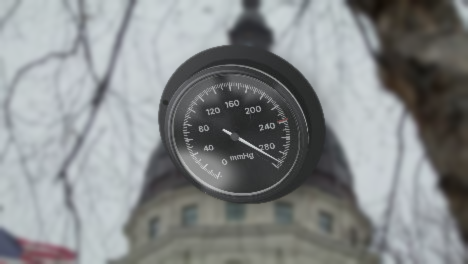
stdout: 290mmHg
